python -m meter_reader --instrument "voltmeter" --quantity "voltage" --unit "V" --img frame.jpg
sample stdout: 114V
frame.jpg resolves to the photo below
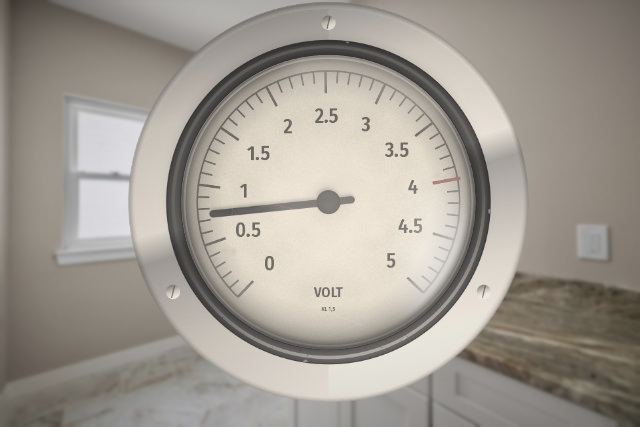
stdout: 0.75V
